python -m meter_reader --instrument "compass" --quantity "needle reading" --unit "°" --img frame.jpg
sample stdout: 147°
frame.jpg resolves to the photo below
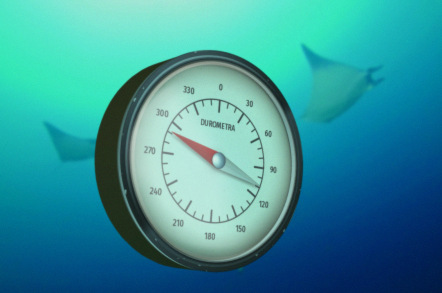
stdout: 290°
